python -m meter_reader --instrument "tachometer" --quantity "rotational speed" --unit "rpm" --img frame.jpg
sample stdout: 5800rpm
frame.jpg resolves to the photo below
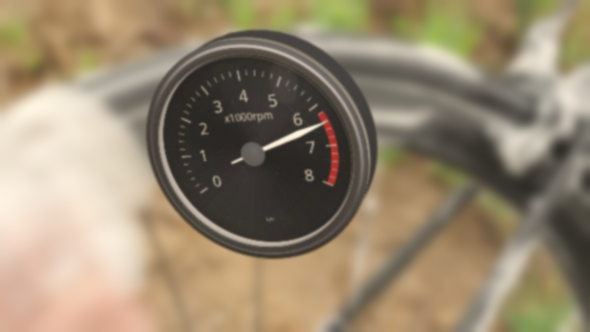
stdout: 6400rpm
